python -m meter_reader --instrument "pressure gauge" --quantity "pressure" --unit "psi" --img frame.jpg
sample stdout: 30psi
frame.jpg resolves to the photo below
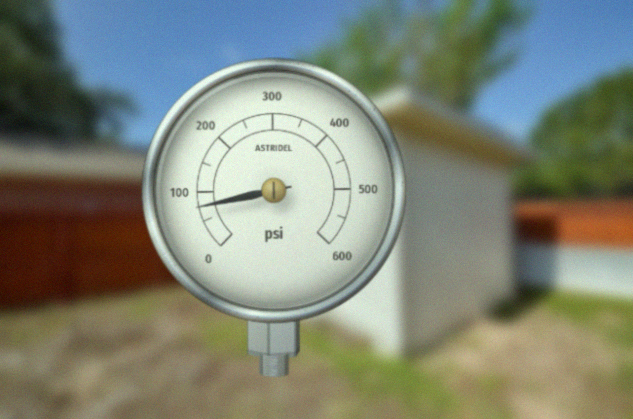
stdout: 75psi
